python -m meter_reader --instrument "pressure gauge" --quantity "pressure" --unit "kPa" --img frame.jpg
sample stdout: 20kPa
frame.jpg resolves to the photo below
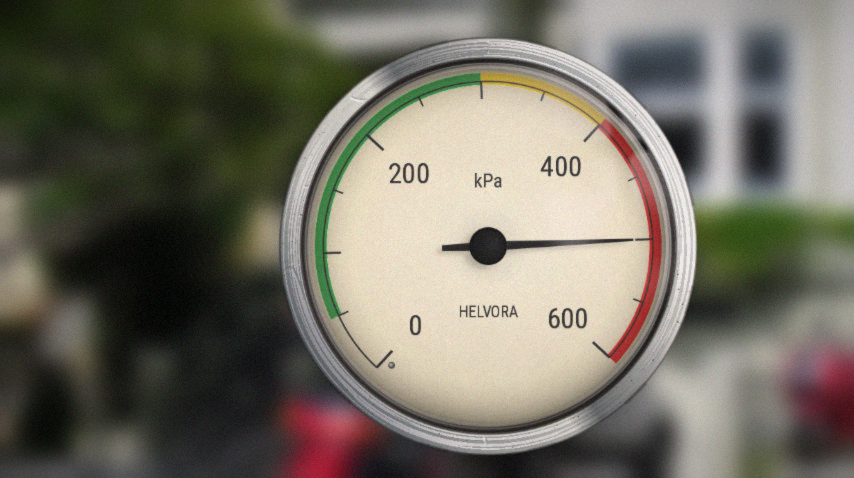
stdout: 500kPa
